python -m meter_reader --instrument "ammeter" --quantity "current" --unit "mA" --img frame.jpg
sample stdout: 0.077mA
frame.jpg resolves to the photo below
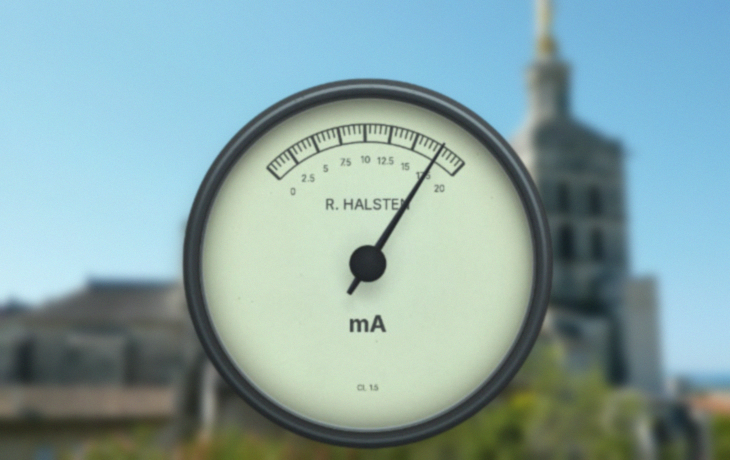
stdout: 17.5mA
